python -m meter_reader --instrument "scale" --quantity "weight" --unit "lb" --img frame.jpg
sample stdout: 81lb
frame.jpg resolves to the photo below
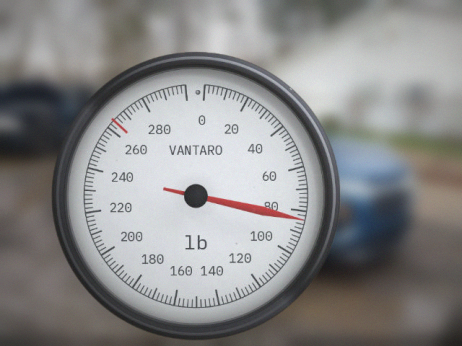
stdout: 84lb
